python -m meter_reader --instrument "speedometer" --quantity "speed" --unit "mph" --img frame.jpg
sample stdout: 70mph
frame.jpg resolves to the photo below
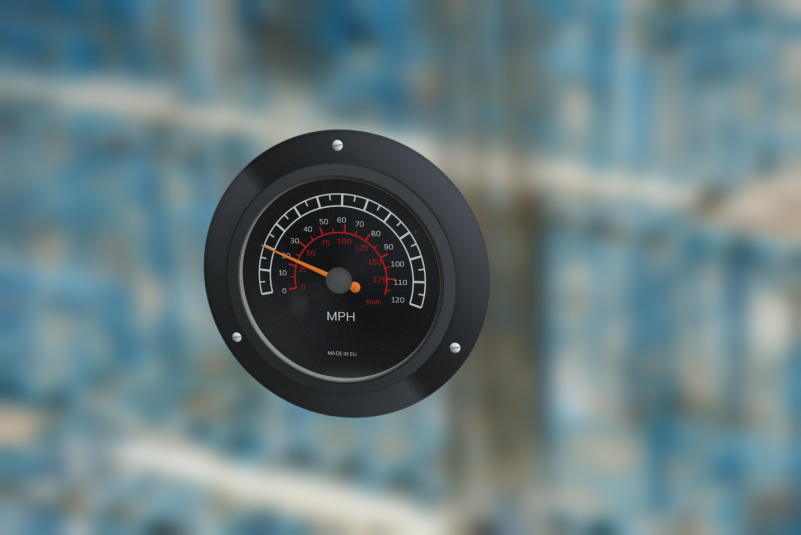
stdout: 20mph
